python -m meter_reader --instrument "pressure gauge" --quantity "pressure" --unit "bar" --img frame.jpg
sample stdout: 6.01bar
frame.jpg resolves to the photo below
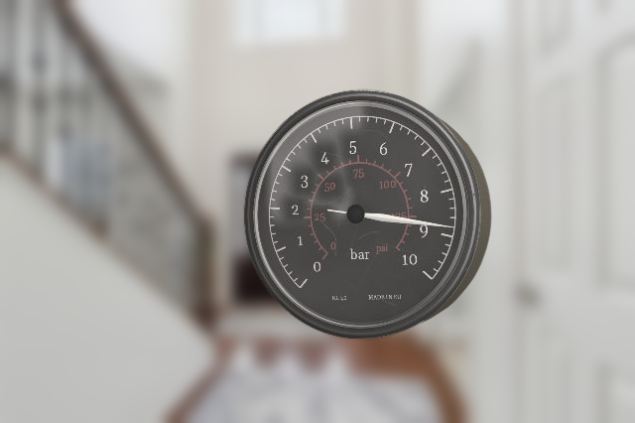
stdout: 8.8bar
